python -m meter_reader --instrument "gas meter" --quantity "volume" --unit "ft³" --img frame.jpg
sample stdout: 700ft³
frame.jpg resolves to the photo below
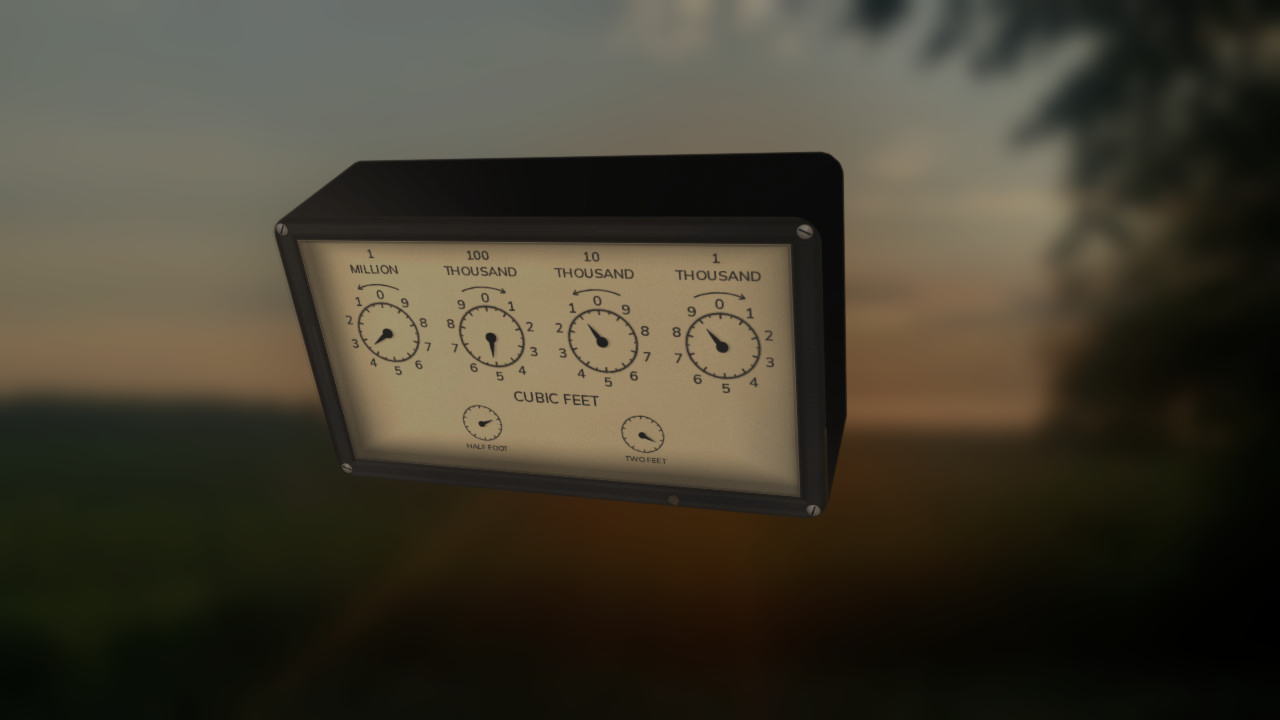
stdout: 350900ft³
